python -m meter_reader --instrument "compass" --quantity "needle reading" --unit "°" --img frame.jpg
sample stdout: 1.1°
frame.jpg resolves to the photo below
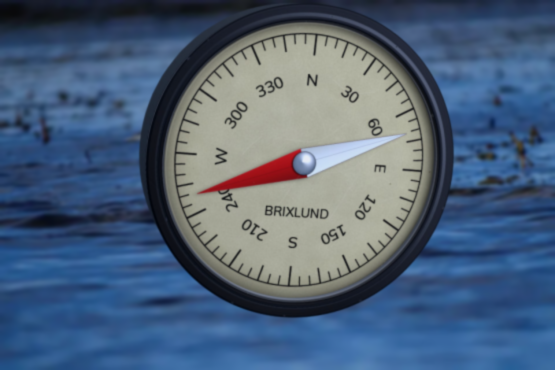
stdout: 250°
